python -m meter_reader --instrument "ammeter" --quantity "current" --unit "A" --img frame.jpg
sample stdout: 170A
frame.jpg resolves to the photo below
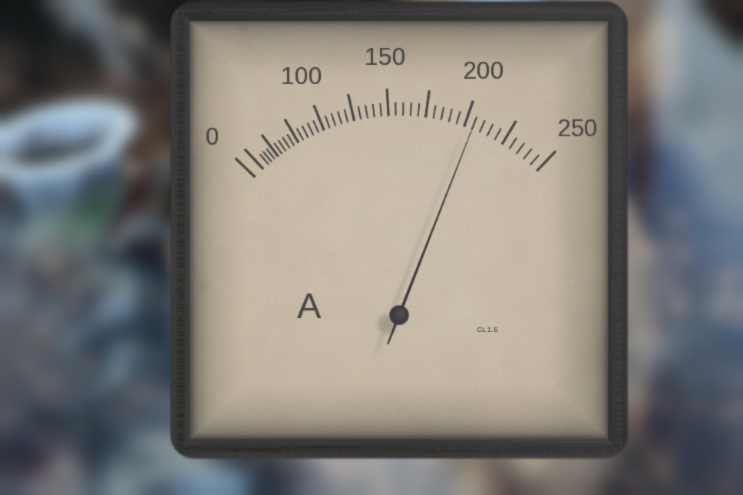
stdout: 205A
